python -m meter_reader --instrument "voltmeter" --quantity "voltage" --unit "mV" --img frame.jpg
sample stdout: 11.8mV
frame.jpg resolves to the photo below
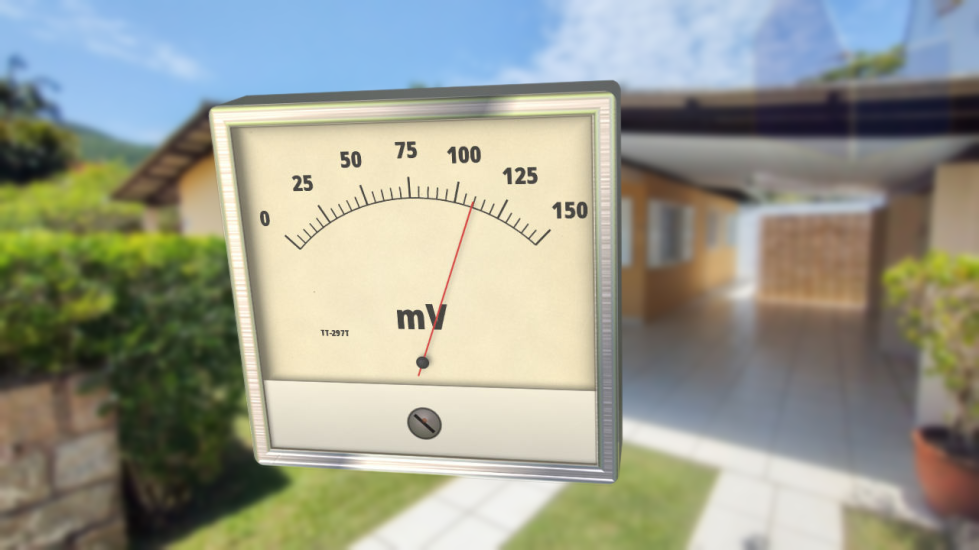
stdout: 110mV
